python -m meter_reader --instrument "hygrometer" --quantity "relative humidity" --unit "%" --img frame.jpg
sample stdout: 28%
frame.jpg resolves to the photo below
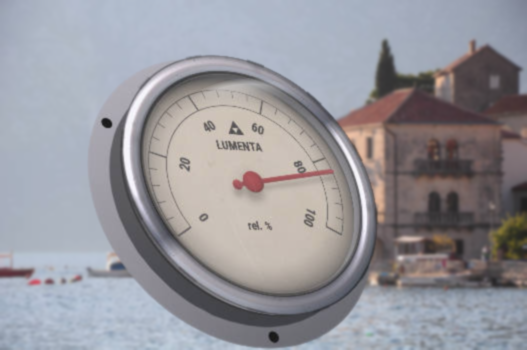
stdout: 84%
